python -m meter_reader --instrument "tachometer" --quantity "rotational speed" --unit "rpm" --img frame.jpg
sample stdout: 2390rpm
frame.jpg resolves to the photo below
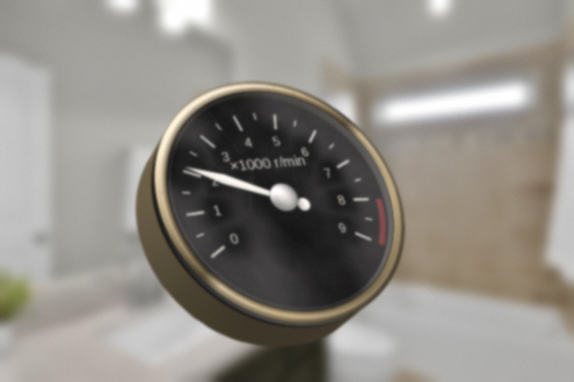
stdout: 2000rpm
